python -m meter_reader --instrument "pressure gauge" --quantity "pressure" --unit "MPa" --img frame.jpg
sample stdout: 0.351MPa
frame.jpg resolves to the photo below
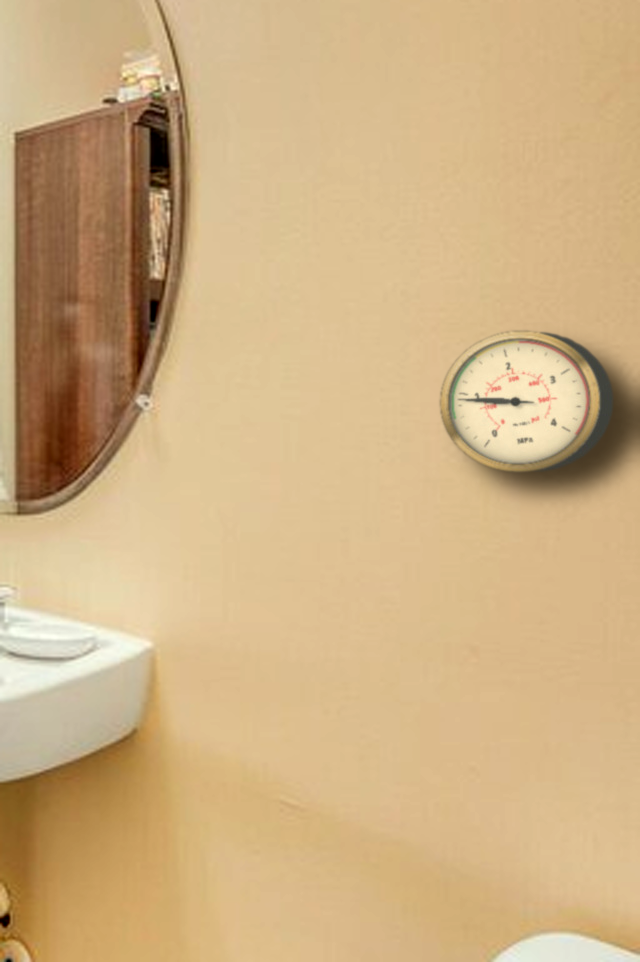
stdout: 0.9MPa
